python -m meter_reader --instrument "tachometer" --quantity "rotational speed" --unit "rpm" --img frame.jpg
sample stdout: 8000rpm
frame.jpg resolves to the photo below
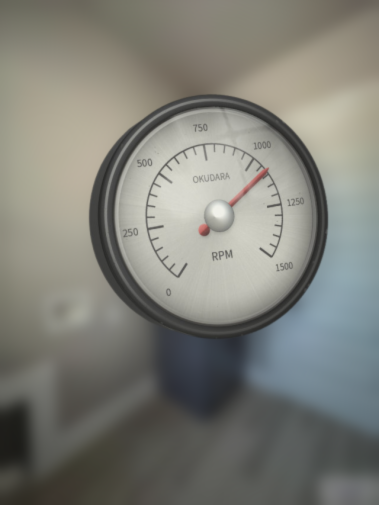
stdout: 1075rpm
